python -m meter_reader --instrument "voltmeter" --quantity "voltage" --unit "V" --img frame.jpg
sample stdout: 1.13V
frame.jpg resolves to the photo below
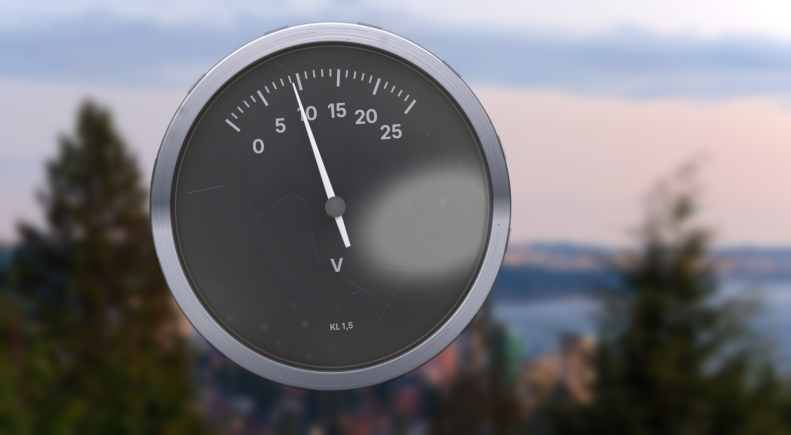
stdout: 9V
